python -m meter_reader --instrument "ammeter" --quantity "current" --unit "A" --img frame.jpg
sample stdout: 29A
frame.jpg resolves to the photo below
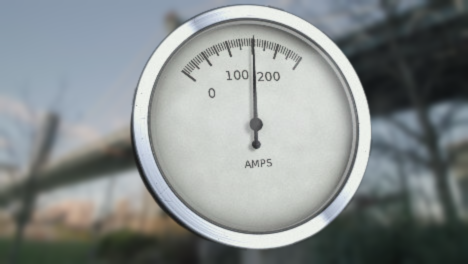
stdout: 150A
